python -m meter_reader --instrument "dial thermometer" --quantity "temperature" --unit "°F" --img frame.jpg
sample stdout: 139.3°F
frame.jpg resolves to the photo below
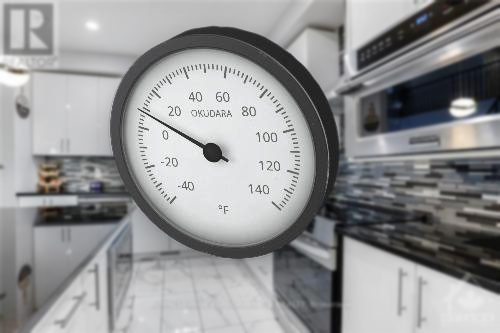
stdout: 10°F
